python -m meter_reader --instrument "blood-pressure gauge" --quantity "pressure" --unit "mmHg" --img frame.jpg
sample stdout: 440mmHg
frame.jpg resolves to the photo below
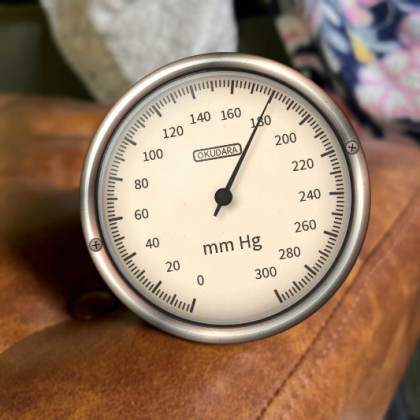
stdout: 180mmHg
